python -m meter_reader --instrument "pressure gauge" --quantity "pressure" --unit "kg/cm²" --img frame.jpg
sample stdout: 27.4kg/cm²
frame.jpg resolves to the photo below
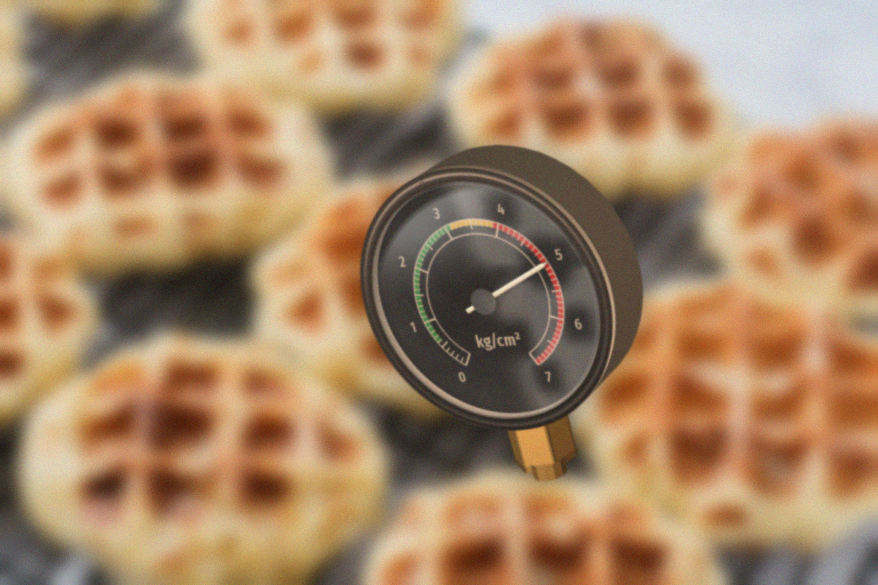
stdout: 5kg/cm²
